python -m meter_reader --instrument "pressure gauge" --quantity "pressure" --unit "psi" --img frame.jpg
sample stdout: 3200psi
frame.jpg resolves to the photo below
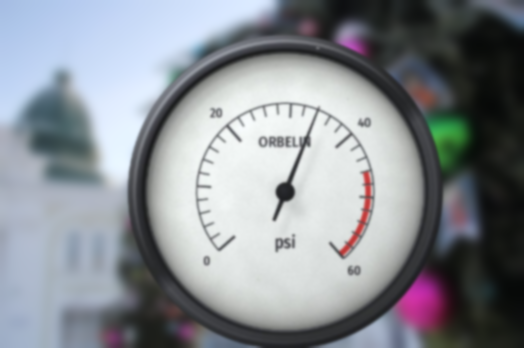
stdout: 34psi
